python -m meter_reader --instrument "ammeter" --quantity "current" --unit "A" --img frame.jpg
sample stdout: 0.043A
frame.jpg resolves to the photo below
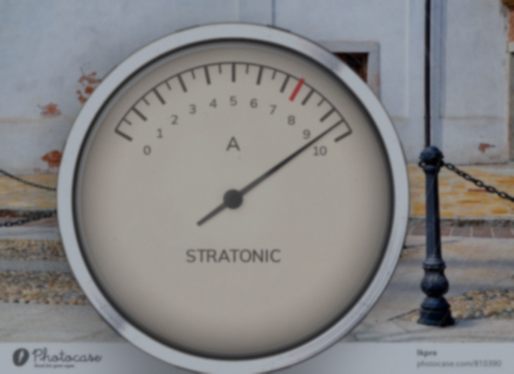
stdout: 9.5A
